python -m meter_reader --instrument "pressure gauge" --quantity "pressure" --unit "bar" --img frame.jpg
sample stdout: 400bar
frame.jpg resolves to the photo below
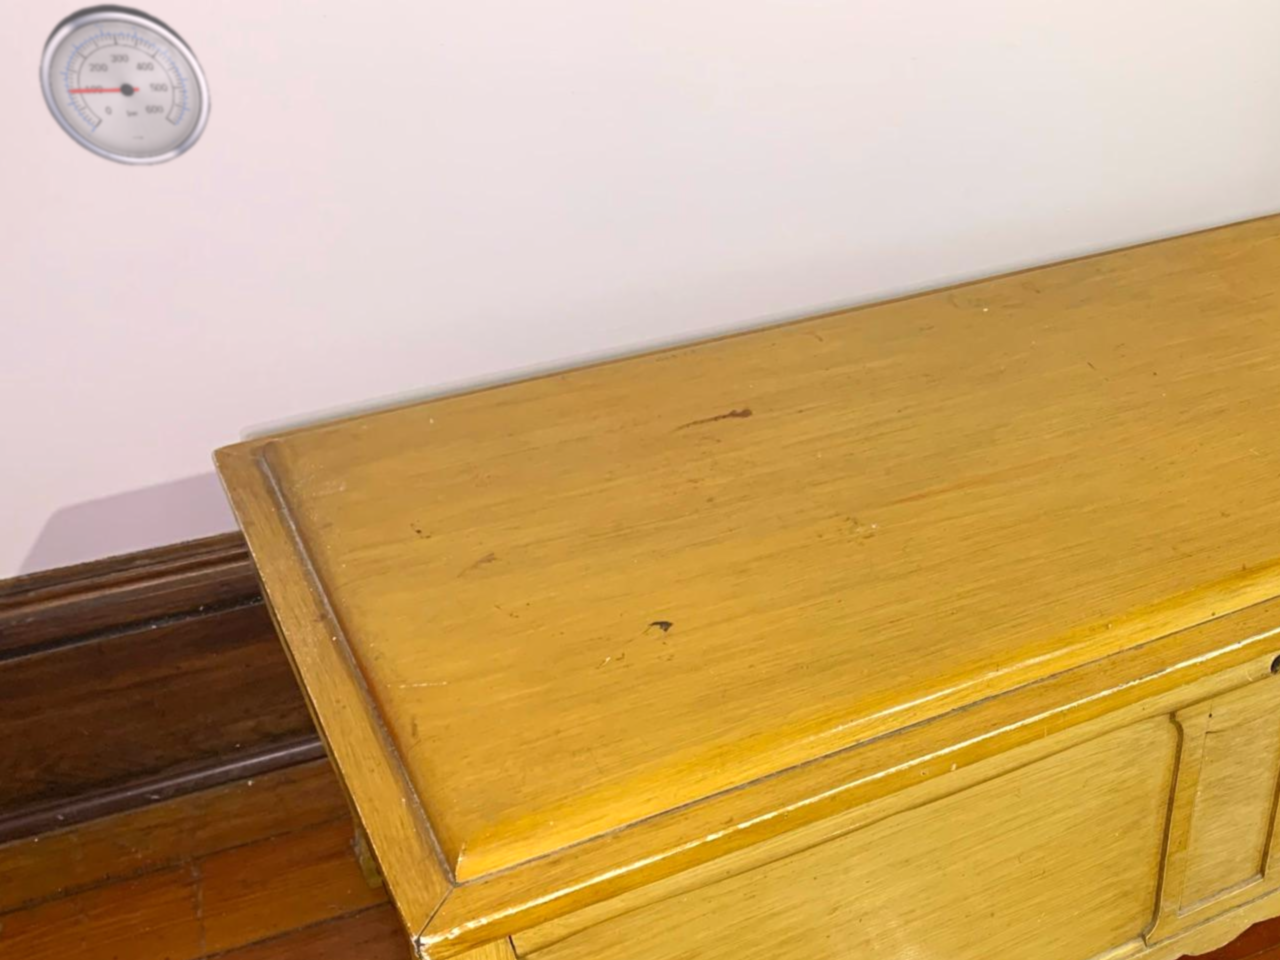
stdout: 100bar
